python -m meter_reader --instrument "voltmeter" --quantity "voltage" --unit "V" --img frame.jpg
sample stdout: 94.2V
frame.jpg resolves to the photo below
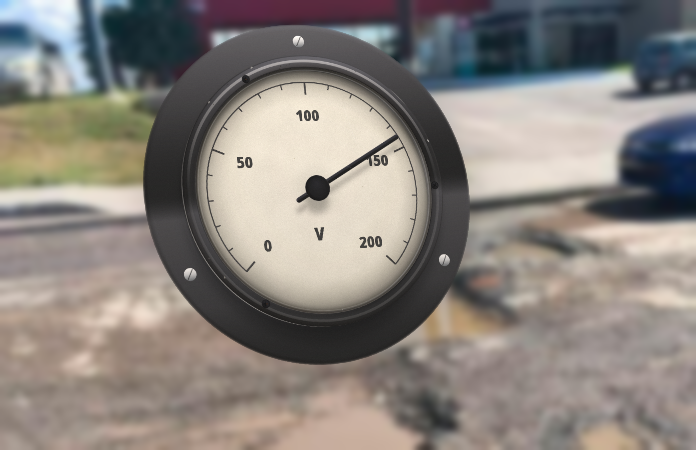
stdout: 145V
